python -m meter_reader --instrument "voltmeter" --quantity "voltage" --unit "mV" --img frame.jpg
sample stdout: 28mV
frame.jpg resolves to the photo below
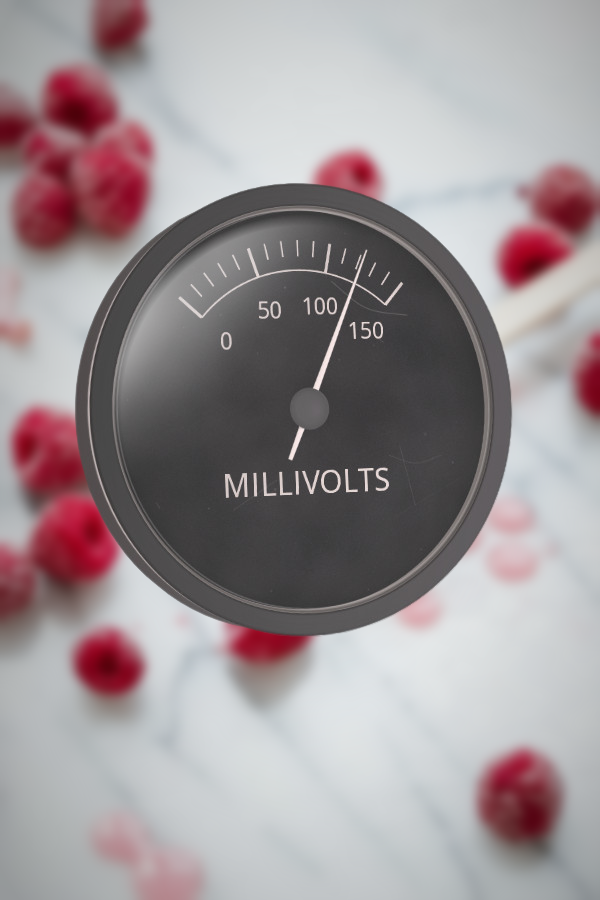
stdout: 120mV
